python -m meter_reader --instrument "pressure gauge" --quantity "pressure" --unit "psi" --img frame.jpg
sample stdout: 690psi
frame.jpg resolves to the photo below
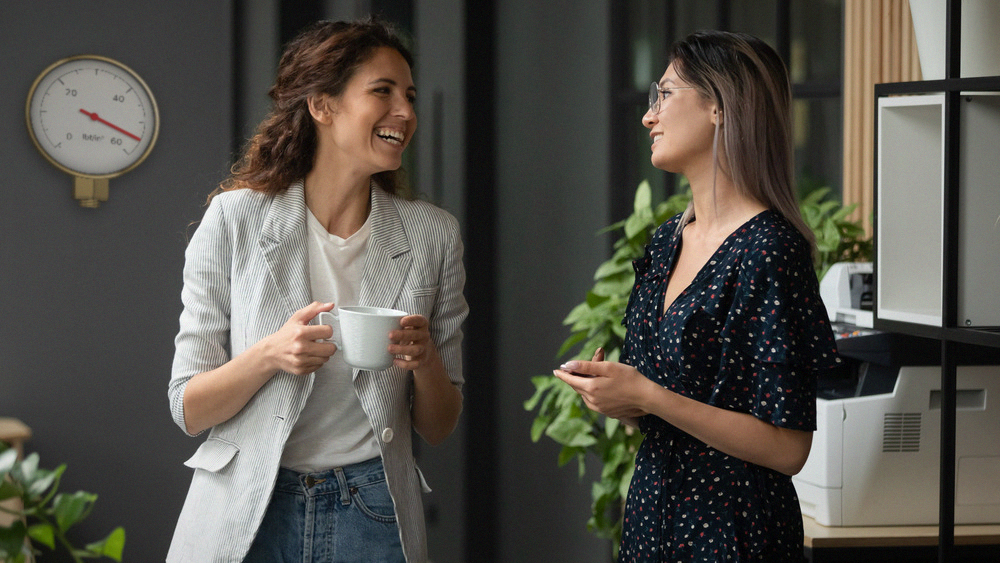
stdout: 55psi
